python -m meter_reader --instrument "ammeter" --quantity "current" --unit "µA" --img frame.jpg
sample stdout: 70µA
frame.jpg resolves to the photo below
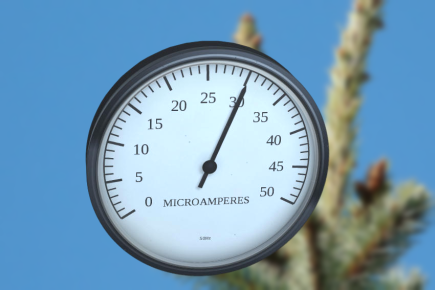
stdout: 30µA
